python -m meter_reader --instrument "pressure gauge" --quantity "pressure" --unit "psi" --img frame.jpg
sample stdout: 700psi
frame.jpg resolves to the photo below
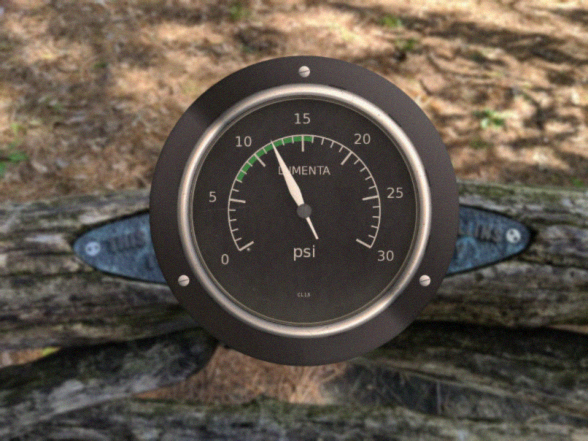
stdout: 12psi
